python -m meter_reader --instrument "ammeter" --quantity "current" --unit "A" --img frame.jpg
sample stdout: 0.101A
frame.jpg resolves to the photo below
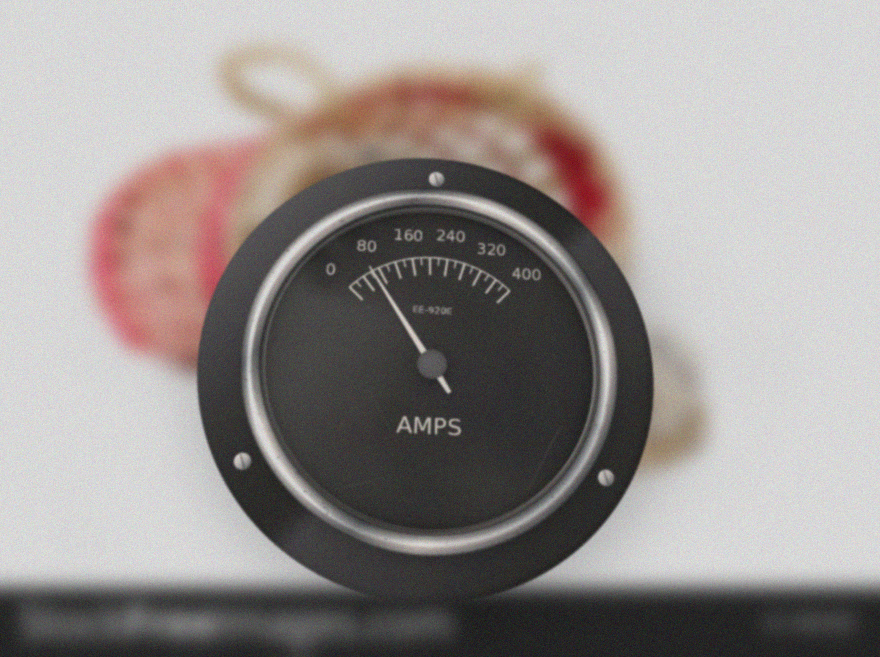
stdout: 60A
